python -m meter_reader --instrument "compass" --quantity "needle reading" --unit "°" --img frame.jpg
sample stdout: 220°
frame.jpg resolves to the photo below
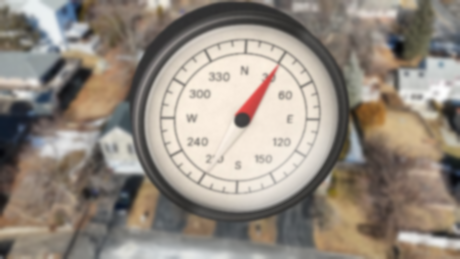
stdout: 30°
